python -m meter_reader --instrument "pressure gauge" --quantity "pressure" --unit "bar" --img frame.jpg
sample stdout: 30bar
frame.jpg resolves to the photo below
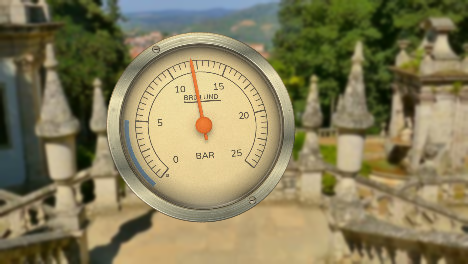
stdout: 12bar
